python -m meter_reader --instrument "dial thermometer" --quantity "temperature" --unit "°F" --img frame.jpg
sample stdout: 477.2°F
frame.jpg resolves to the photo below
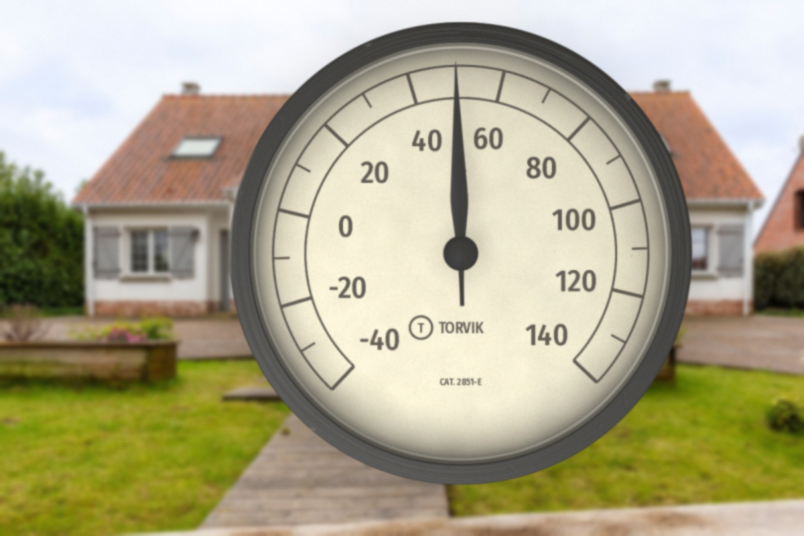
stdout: 50°F
